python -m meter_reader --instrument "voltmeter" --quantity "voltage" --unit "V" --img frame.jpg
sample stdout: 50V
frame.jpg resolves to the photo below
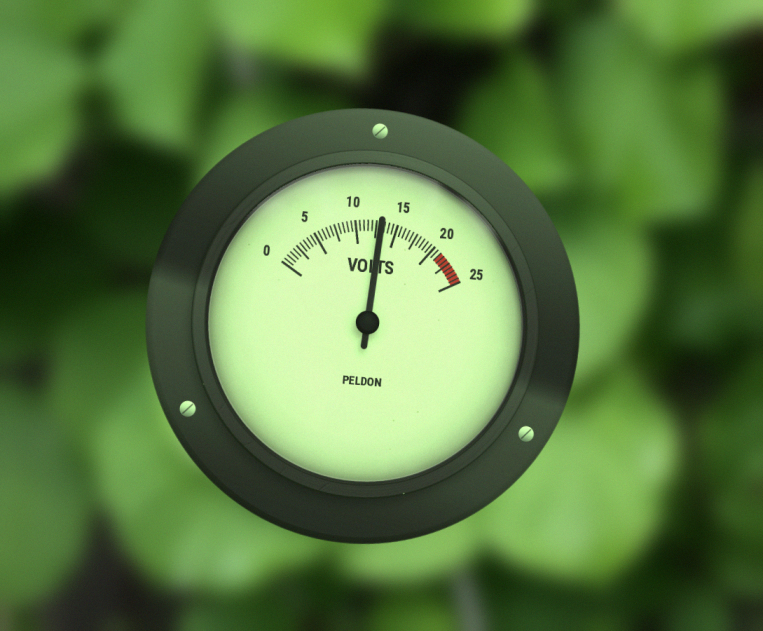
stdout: 13V
